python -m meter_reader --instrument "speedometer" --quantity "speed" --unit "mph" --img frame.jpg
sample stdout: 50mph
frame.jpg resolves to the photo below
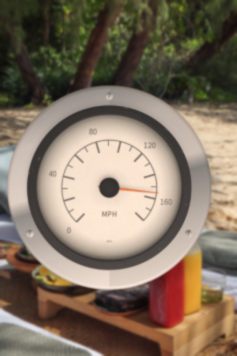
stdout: 155mph
